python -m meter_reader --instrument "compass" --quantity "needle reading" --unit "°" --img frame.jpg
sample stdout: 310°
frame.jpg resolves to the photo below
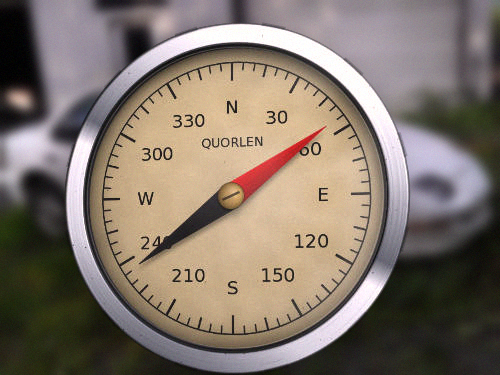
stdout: 55°
